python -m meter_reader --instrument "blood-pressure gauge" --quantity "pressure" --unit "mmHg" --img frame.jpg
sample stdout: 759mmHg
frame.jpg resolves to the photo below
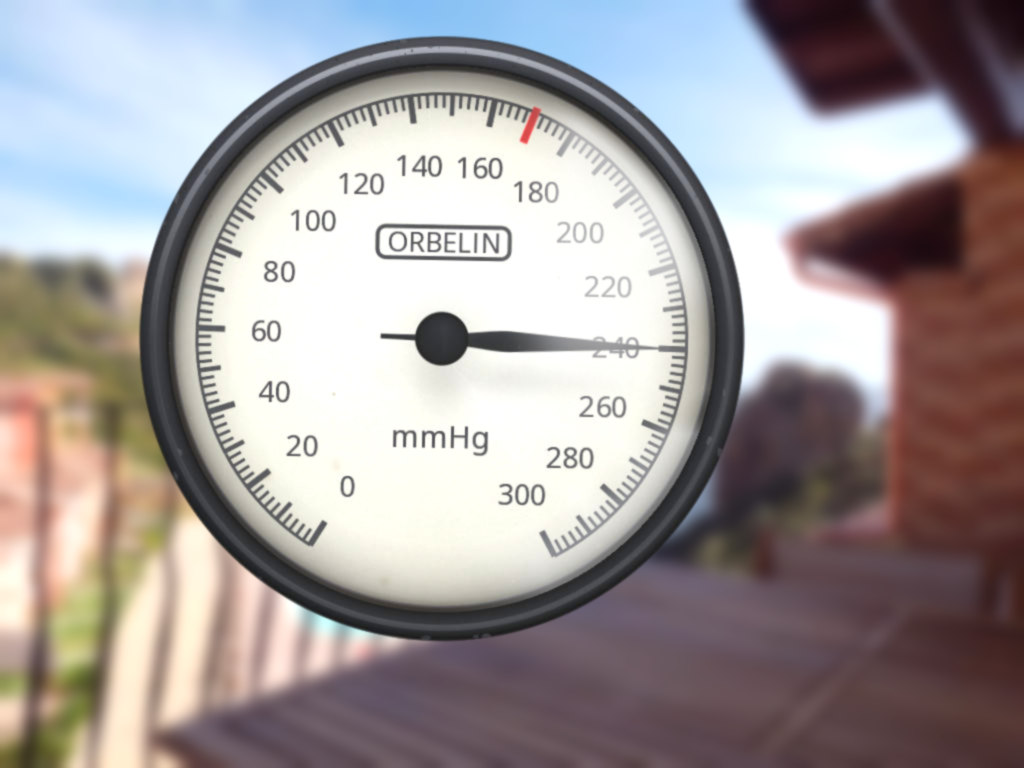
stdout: 240mmHg
